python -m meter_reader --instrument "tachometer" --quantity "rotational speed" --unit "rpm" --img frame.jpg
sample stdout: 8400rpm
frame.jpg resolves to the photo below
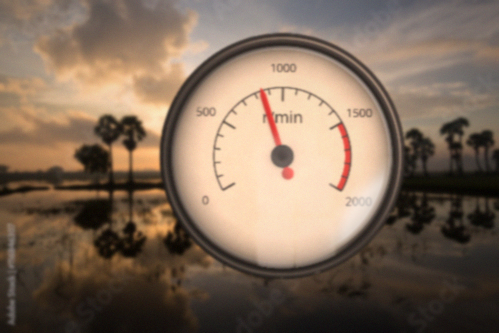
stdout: 850rpm
